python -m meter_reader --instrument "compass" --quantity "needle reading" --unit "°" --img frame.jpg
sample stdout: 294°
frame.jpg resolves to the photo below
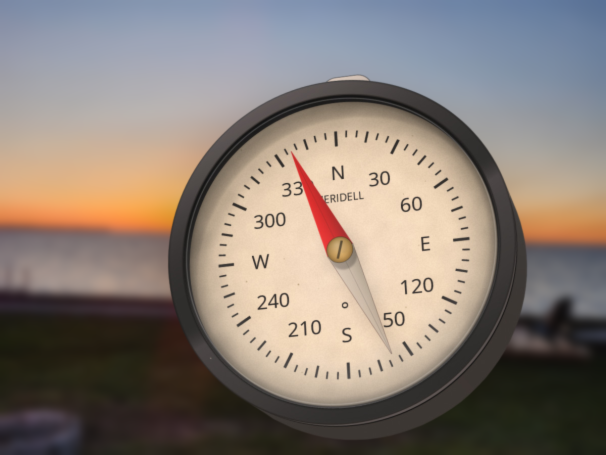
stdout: 337.5°
